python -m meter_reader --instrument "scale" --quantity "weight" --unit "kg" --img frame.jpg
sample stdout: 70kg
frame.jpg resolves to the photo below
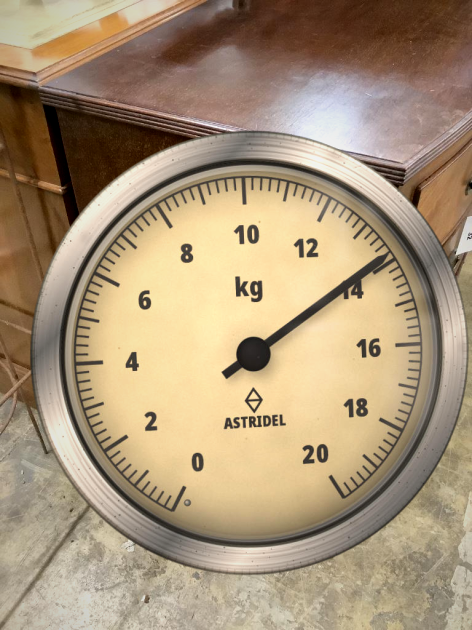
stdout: 13.8kg
